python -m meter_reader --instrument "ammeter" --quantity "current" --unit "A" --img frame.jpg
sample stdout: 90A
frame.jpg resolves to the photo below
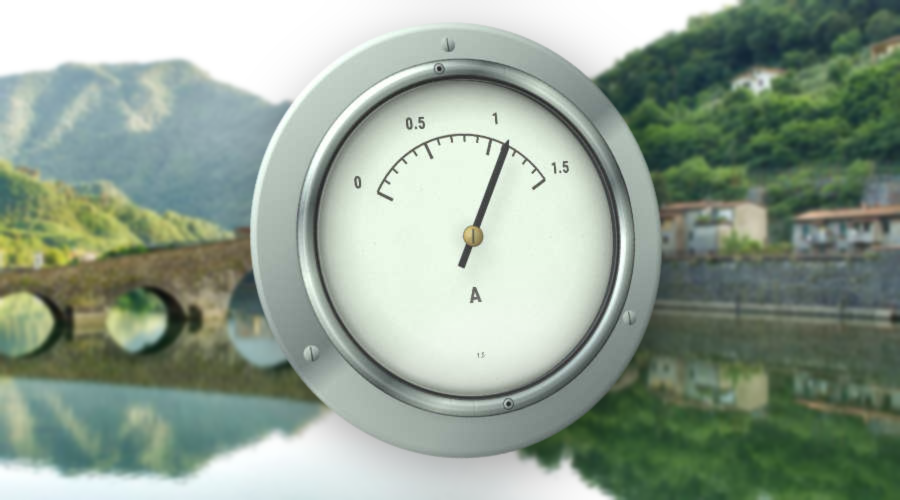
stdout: 1.1A
